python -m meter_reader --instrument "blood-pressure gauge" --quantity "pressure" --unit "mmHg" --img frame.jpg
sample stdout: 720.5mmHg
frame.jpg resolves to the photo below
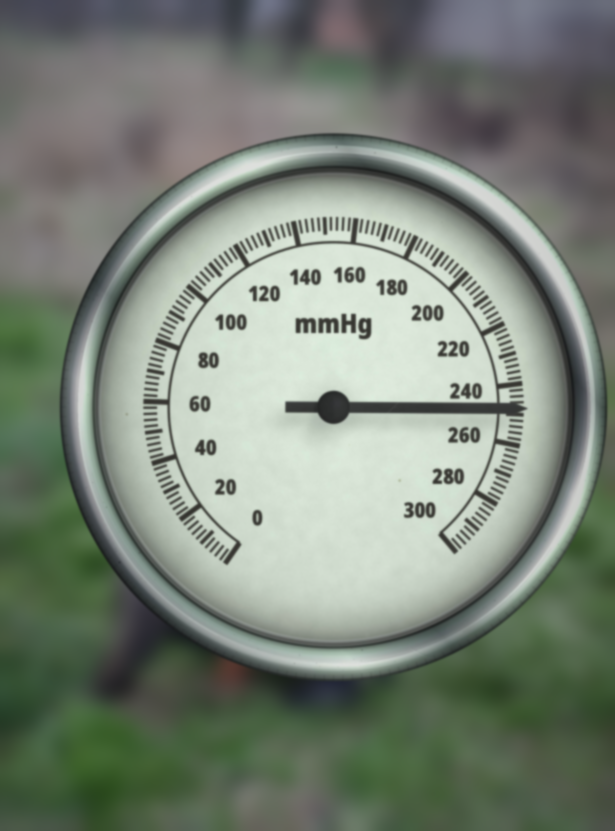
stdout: 248mmHg
